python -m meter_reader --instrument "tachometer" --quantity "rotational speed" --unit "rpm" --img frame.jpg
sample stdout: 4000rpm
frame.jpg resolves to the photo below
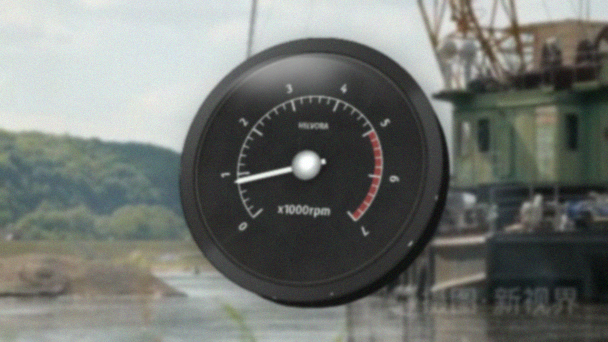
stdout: 800rpm
